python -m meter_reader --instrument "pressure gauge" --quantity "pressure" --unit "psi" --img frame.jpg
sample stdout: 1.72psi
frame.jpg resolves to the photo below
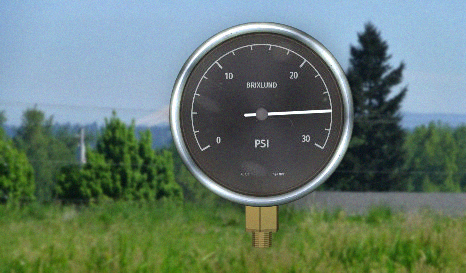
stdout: 26psi
